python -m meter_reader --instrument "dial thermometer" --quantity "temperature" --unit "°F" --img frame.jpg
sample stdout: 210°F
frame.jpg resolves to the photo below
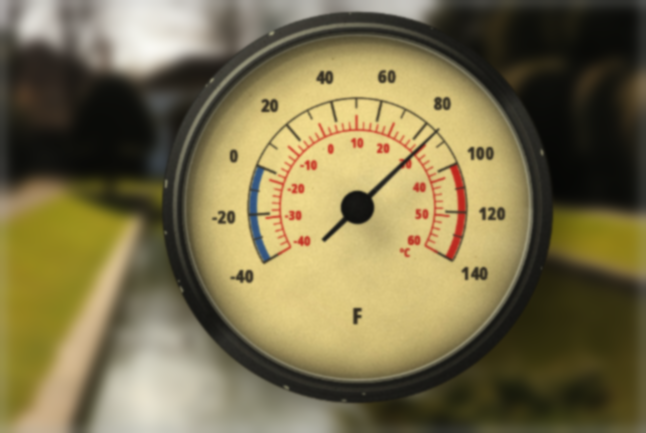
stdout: 85°F
